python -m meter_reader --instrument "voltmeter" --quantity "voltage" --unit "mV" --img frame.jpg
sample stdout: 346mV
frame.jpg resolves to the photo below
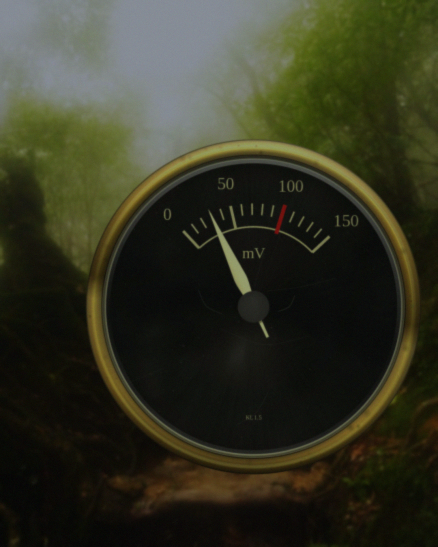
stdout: 30mV
